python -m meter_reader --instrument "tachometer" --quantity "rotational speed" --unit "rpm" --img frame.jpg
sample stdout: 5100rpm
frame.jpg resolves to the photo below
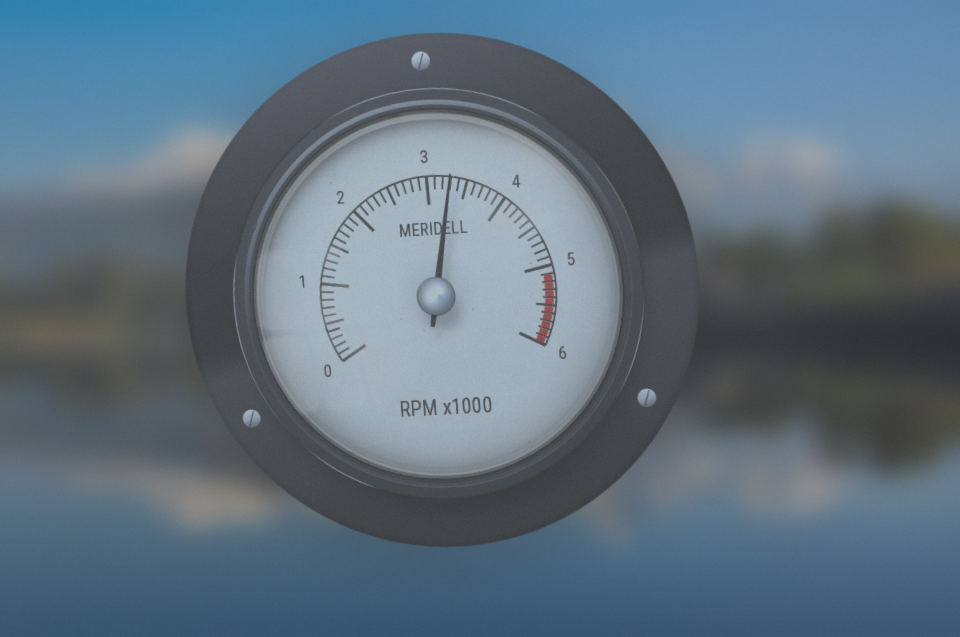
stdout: 3300rpm
